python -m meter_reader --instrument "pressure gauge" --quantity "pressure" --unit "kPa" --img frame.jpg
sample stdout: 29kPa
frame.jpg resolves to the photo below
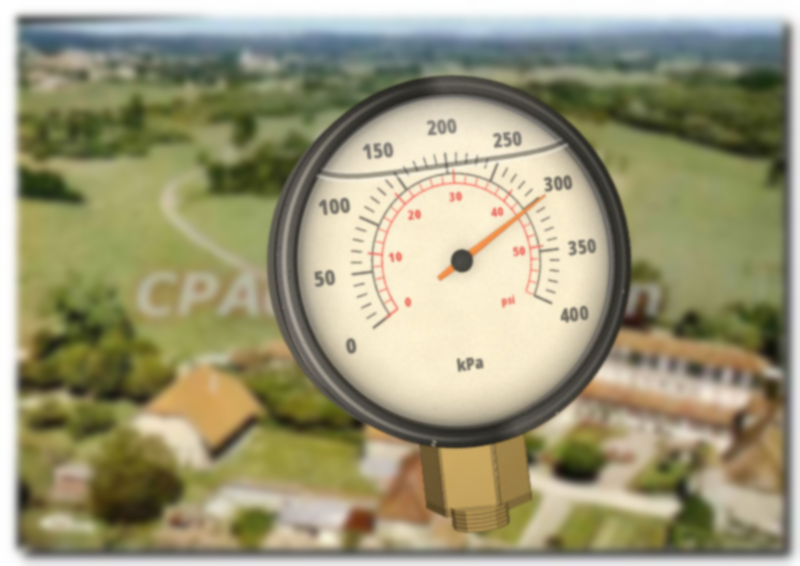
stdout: 300kPa
